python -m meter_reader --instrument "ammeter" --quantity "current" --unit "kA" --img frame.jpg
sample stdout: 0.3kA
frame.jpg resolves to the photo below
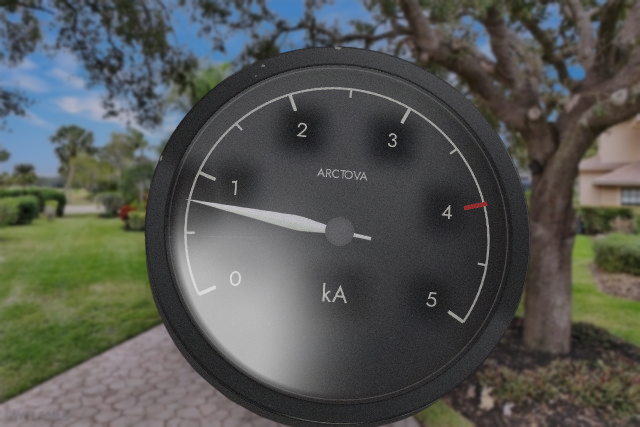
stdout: 0.75kA
